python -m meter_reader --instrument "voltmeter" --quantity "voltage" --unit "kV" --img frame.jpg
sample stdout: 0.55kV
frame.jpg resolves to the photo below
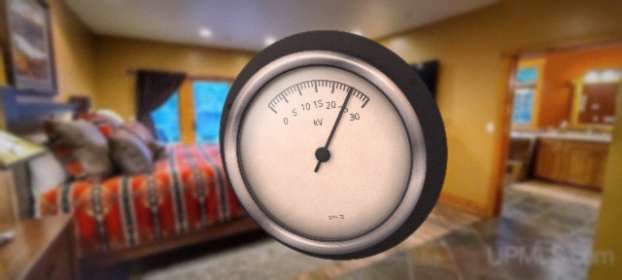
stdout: 25kV
